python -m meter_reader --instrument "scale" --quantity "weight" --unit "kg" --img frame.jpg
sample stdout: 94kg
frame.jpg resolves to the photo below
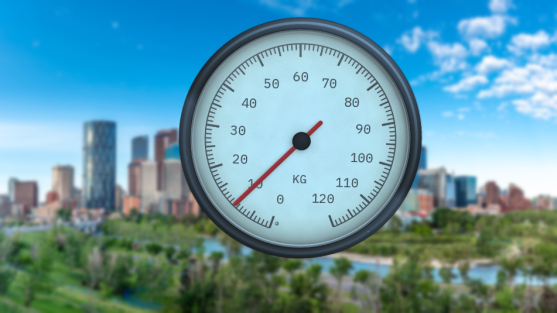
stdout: 10kg
